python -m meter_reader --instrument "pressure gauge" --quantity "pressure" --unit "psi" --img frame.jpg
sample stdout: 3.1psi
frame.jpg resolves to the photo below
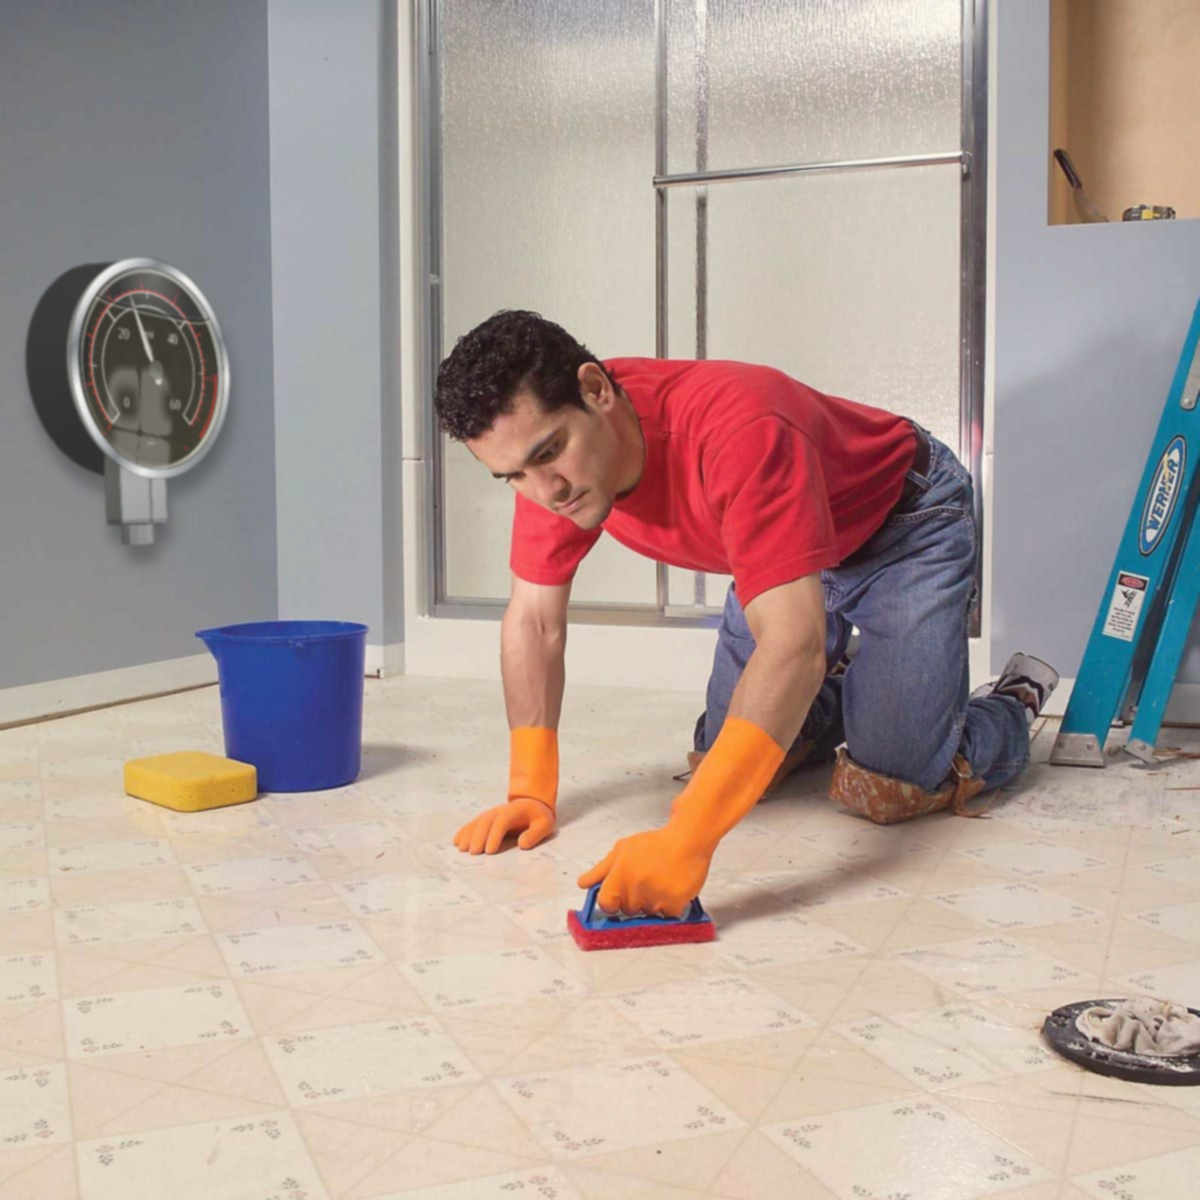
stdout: 25psi
